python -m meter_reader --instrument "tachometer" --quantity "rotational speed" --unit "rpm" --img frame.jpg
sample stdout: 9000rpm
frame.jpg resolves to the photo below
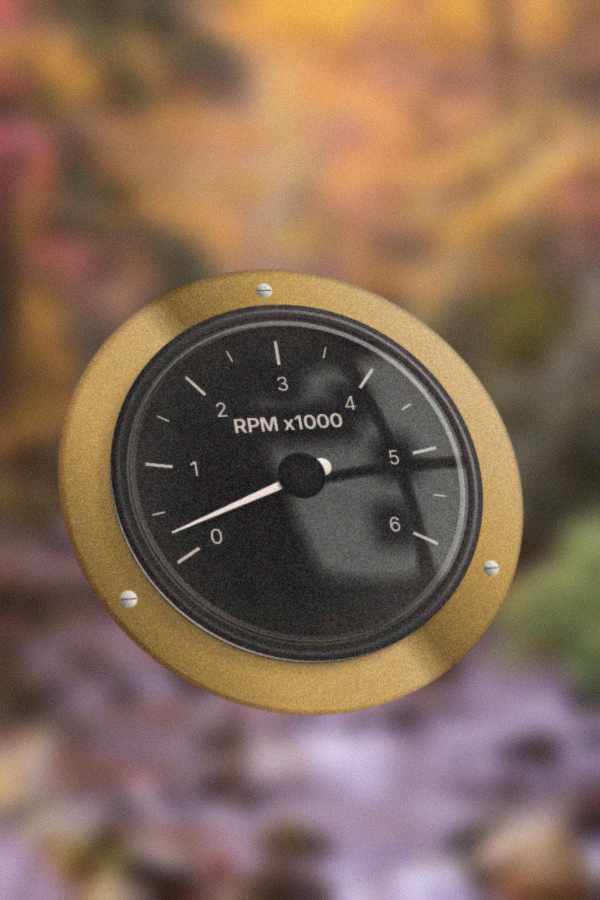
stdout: 250rpm
